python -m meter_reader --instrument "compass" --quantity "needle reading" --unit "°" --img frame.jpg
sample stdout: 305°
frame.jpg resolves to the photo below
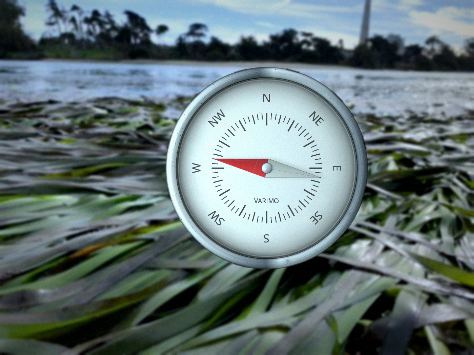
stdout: 280°
